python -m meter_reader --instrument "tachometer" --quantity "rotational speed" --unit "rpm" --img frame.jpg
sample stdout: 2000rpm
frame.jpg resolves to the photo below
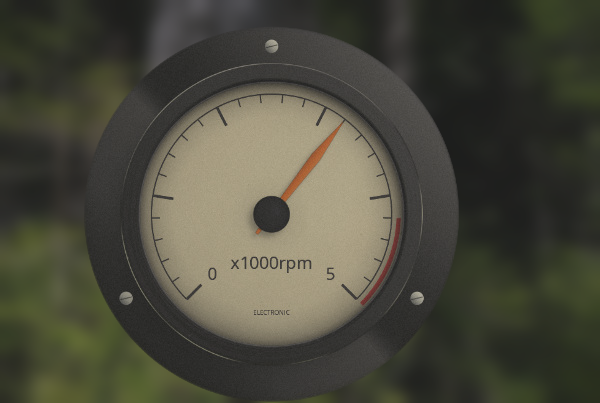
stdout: 3200rpm
